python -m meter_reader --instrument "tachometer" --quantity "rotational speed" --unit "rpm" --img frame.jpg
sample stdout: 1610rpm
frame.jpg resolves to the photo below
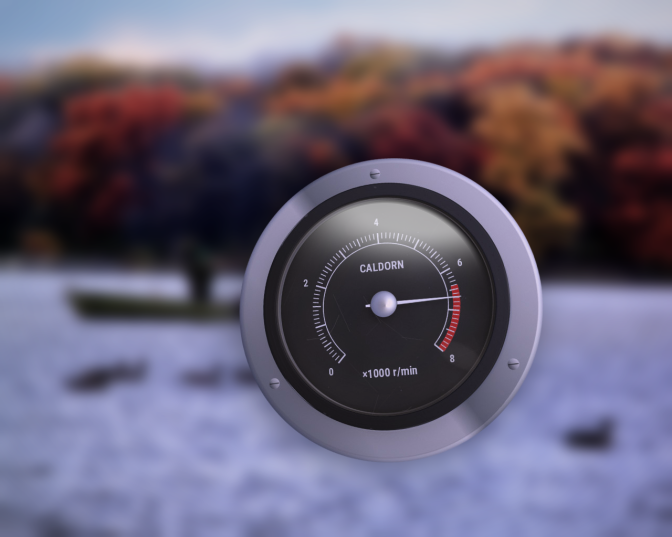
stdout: 6700rpm
